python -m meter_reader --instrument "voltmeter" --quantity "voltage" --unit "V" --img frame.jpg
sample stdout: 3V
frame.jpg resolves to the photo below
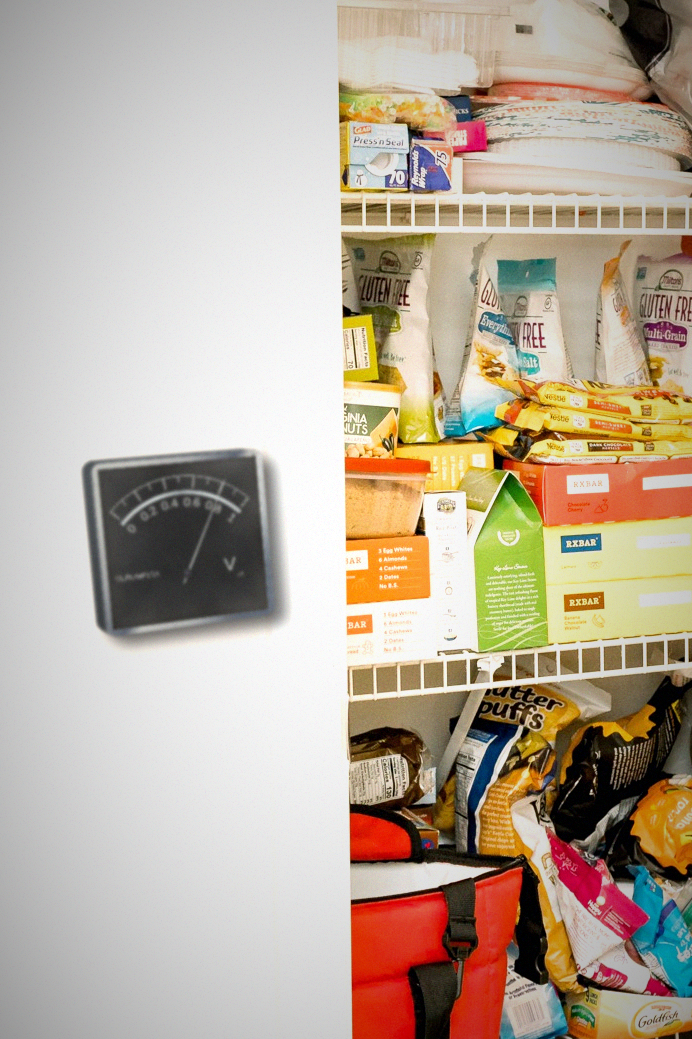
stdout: 0.8V
